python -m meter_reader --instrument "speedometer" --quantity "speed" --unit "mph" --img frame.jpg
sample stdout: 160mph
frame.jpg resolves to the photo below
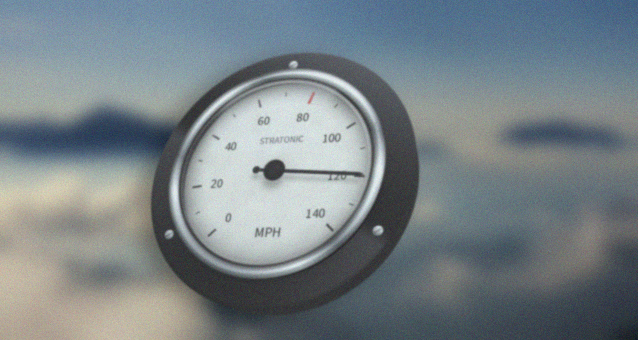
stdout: 120mph
